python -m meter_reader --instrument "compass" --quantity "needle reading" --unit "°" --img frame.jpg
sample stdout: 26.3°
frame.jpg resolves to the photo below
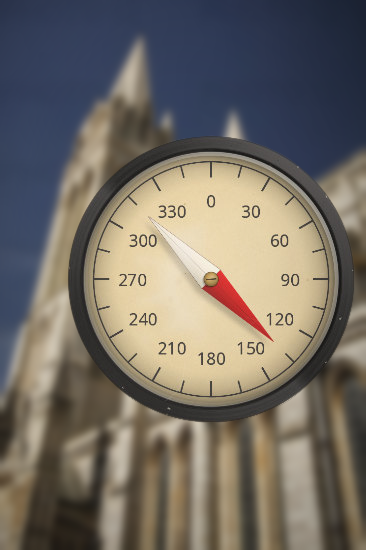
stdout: 135°
